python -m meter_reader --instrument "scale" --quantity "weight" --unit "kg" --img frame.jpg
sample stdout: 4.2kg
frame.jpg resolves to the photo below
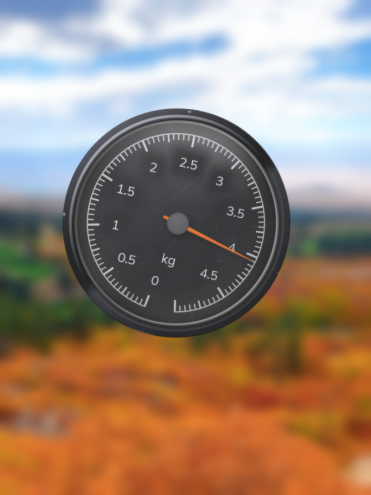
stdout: 4.05kg
